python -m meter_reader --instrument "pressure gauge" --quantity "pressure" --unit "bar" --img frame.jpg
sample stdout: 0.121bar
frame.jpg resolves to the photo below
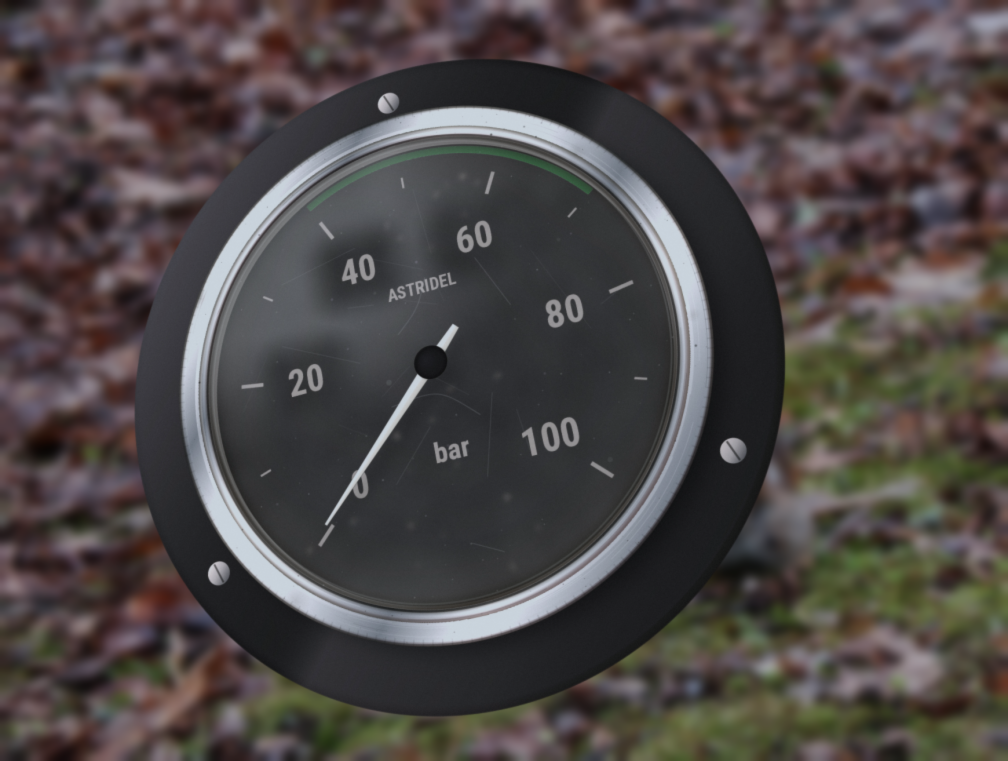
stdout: 0bar
